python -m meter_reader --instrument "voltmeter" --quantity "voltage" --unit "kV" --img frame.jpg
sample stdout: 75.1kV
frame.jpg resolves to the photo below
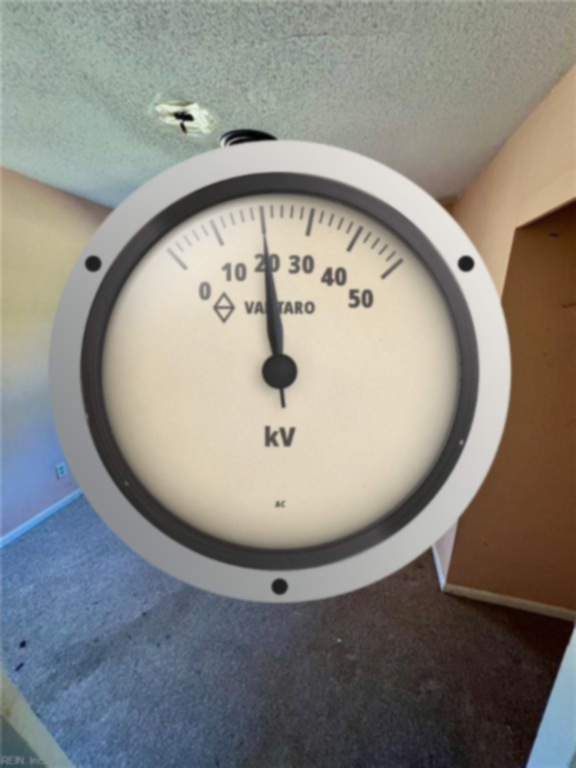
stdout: 20kV
